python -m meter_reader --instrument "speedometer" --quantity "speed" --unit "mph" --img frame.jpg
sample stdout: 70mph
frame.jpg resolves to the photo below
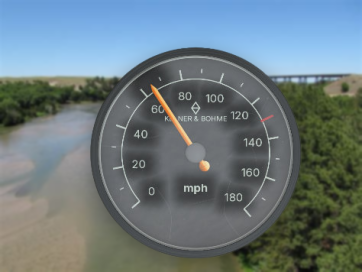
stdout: 65mph
